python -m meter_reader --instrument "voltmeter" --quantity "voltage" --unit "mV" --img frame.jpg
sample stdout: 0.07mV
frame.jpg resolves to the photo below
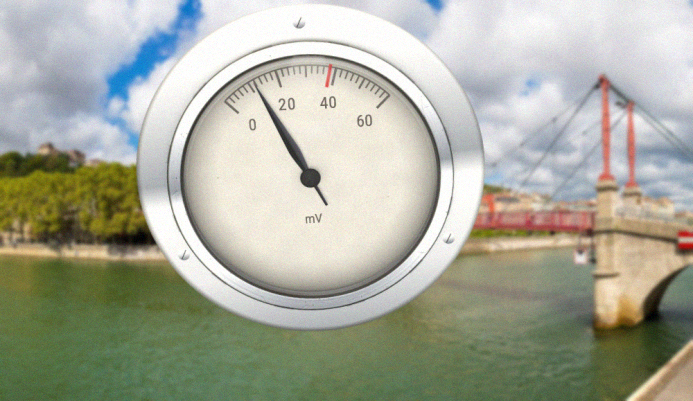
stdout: 12mV
